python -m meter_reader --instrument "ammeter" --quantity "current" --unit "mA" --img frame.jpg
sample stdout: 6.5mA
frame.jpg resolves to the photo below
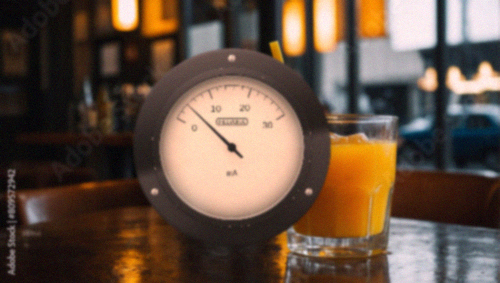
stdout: 4mA
